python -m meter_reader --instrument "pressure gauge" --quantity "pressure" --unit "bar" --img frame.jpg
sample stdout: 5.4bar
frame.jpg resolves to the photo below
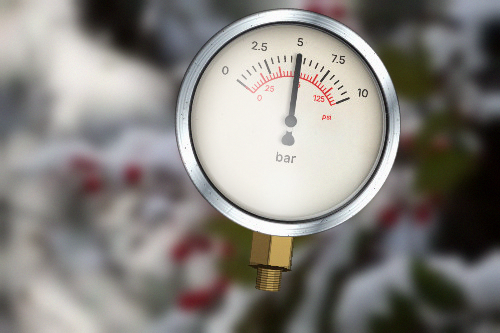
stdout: 5bar
